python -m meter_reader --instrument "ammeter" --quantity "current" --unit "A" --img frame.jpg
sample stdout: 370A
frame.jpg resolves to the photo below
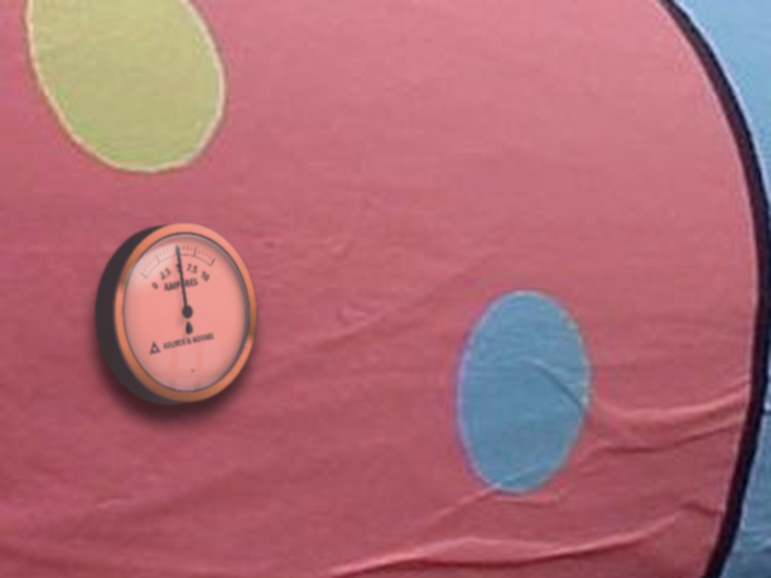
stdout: 5A
